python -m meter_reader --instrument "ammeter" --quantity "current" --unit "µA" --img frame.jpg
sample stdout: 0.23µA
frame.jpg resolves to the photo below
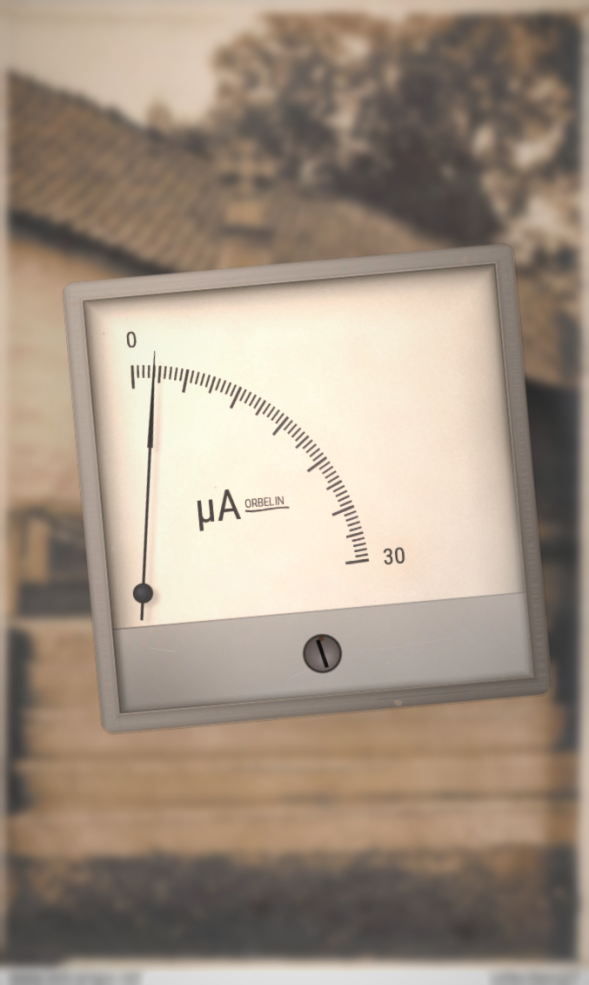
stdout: 2µA
